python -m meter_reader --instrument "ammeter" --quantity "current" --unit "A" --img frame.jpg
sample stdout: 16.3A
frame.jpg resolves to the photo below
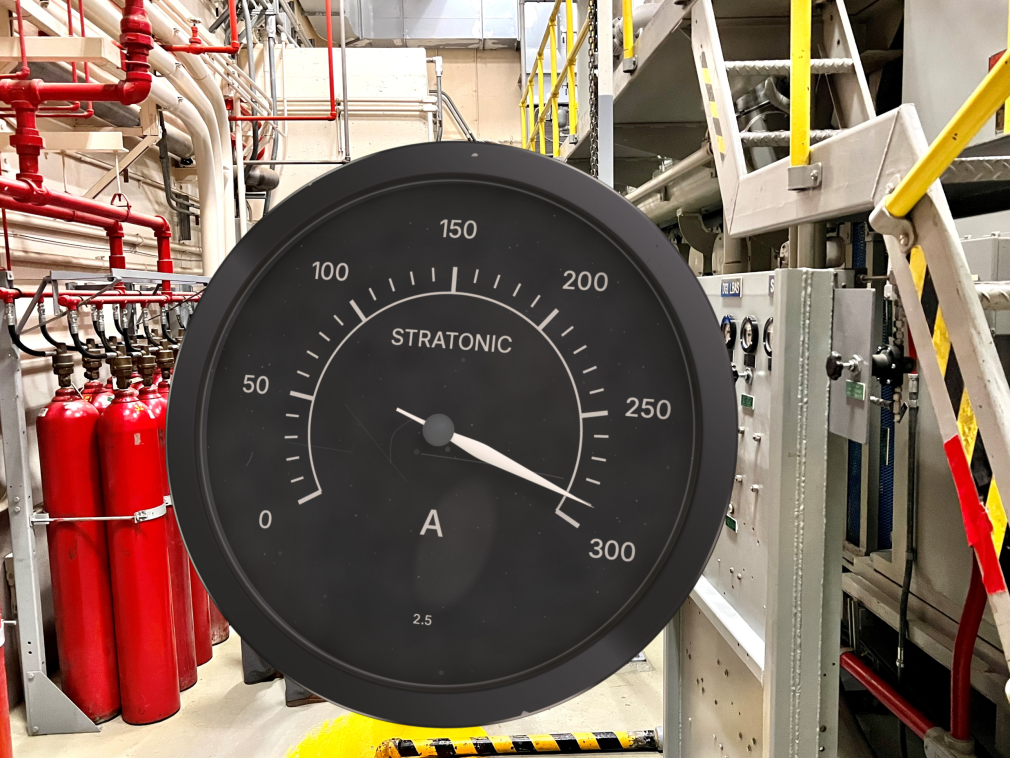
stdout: 290A
